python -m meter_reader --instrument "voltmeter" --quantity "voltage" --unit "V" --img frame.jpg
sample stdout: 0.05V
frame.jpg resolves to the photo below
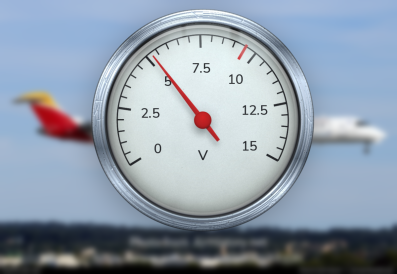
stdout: 5.25V
